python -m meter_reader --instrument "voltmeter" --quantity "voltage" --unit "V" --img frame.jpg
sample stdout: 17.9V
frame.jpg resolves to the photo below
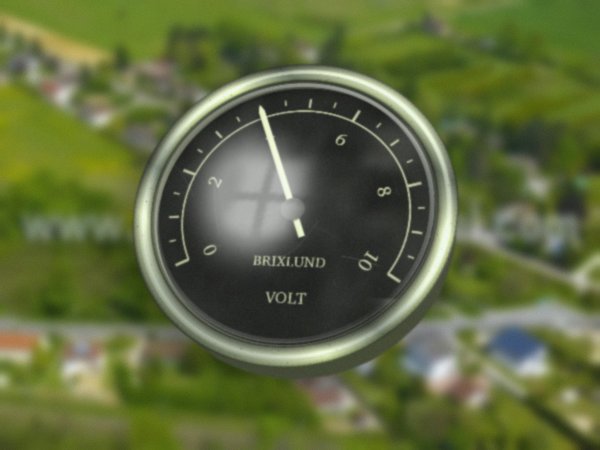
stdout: 4V
